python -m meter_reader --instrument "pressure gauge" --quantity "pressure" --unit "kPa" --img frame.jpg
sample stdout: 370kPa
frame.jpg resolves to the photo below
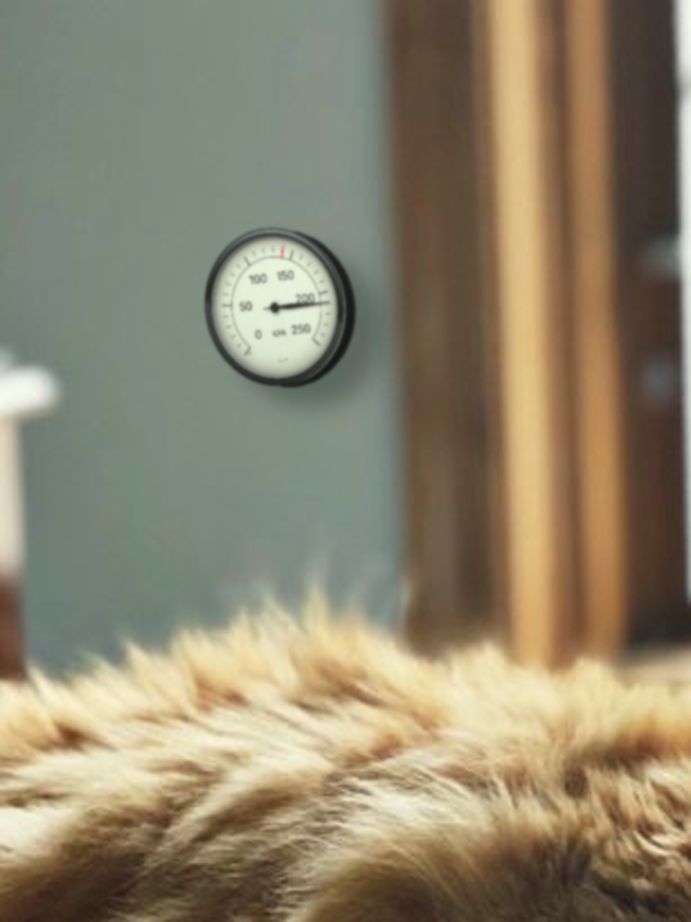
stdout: 210kPa
